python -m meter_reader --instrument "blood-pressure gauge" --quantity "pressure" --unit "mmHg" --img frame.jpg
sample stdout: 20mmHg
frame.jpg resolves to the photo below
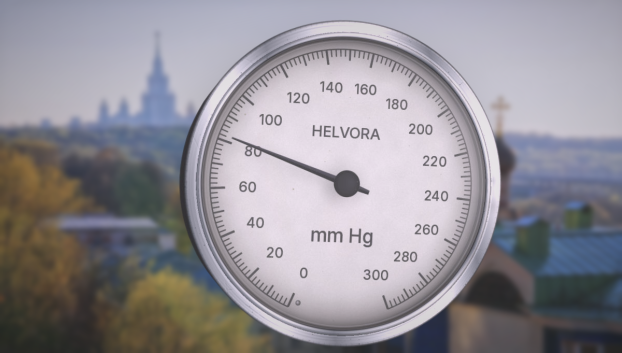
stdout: 82mmHg
